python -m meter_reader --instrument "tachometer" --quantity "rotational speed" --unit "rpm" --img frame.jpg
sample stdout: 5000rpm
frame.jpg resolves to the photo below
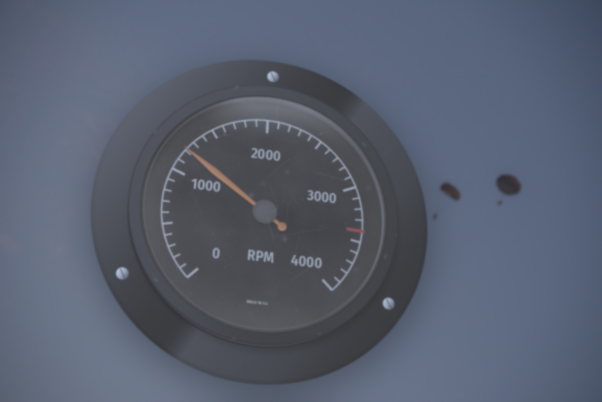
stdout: 1200rpm
